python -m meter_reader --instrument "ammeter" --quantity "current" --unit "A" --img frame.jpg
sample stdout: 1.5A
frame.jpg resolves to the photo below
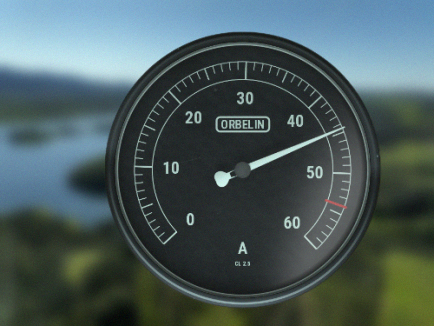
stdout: 44.5A
